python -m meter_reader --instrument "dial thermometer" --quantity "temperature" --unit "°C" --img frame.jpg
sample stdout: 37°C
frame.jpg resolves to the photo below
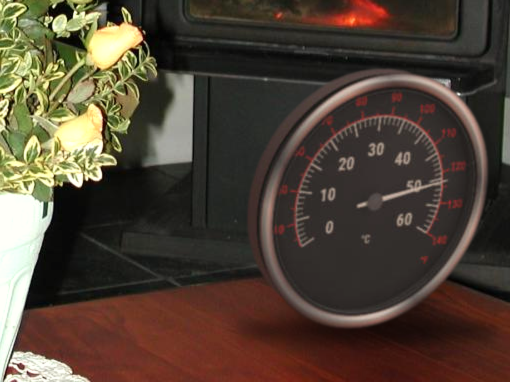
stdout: 50°C
